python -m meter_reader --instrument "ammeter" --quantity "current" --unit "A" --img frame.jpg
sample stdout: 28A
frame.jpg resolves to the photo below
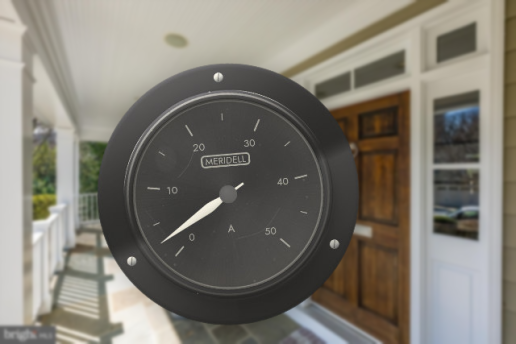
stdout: 2.5A
